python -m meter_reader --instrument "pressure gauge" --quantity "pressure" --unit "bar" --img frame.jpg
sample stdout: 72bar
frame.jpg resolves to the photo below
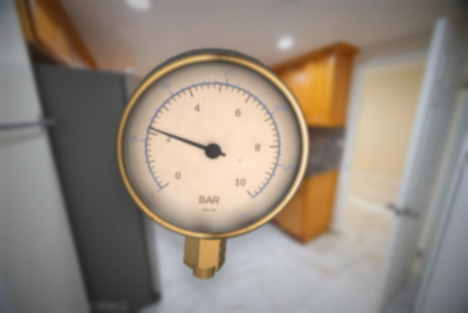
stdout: 2.2bar
